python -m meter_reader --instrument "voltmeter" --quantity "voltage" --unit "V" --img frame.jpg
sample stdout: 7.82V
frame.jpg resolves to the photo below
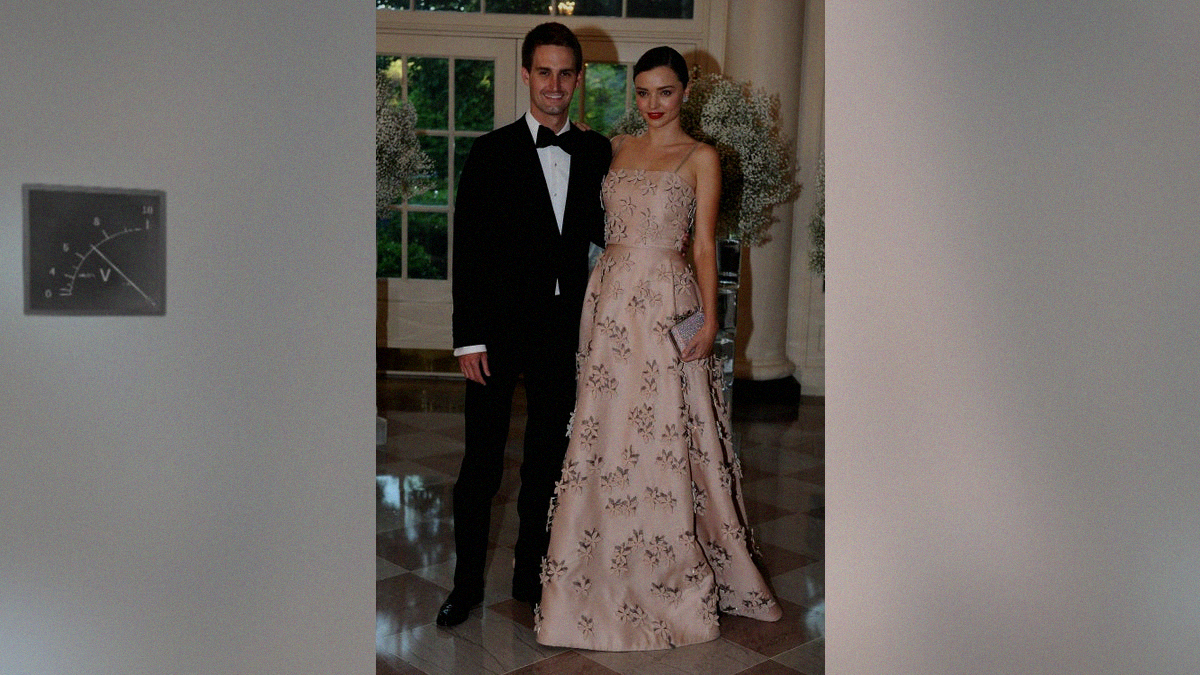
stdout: 7V
